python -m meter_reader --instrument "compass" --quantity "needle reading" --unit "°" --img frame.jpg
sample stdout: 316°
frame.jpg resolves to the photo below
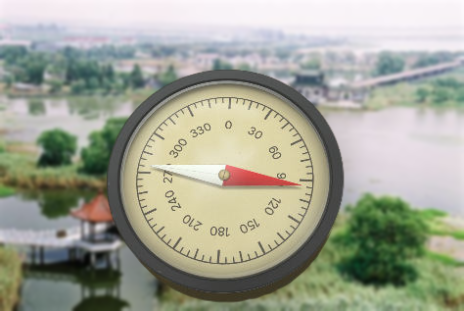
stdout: 95°
